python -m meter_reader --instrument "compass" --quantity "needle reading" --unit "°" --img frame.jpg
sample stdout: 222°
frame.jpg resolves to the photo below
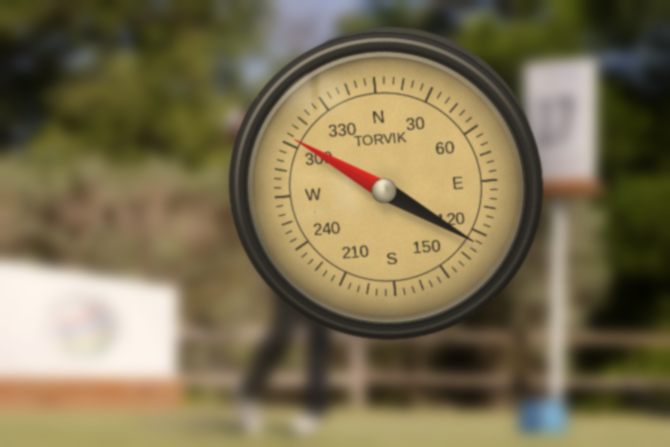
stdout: 305°
